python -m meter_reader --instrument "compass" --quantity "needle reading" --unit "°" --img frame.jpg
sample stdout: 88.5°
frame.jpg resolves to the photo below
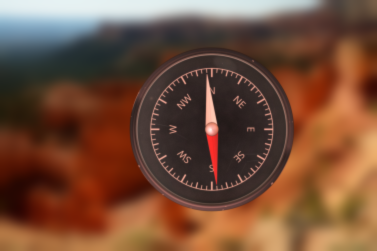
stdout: 175°
